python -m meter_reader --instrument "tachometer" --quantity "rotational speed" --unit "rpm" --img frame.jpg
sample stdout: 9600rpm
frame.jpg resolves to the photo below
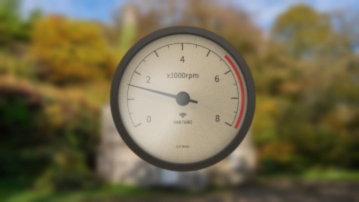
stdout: 1500rpm
